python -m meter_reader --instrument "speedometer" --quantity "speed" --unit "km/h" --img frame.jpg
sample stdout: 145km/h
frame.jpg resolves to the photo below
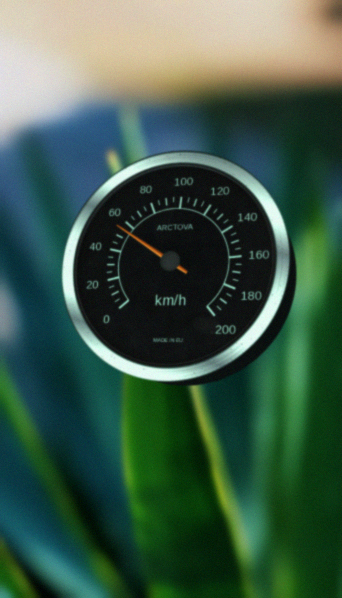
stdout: 55km/h
